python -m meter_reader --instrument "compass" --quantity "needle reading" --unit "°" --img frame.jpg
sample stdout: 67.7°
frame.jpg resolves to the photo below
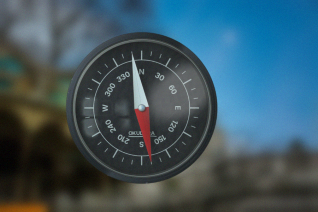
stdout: 170°
